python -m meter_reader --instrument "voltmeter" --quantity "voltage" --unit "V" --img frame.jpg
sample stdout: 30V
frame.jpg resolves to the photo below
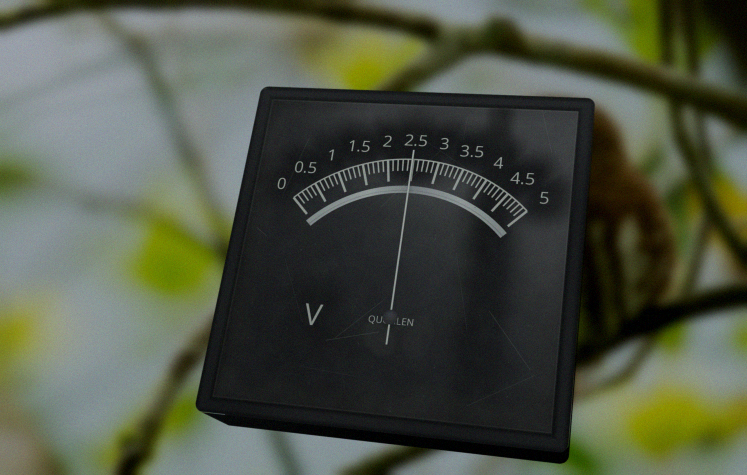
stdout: 2.5V
